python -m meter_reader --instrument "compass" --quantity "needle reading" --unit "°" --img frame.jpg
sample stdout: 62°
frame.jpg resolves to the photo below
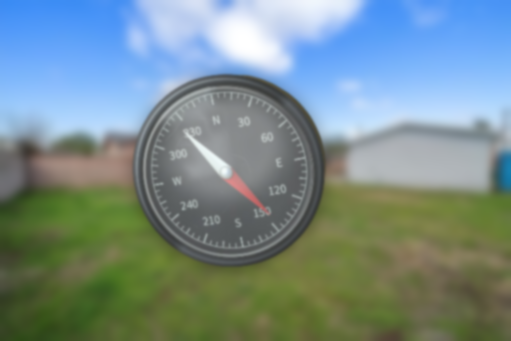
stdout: 145°
